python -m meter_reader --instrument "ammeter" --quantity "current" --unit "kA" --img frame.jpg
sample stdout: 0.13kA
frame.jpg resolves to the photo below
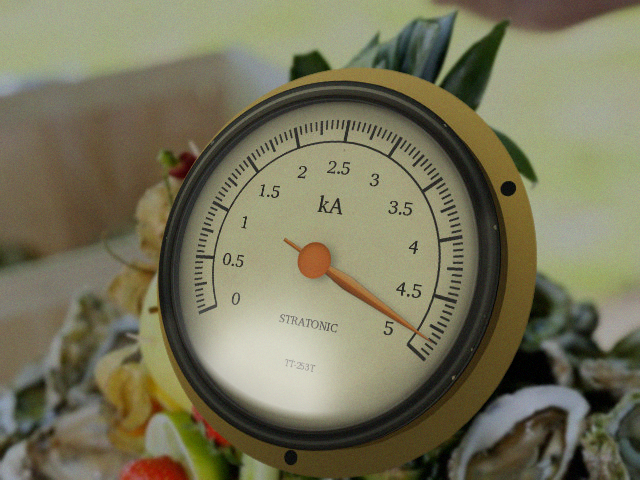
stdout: 4.85kA
